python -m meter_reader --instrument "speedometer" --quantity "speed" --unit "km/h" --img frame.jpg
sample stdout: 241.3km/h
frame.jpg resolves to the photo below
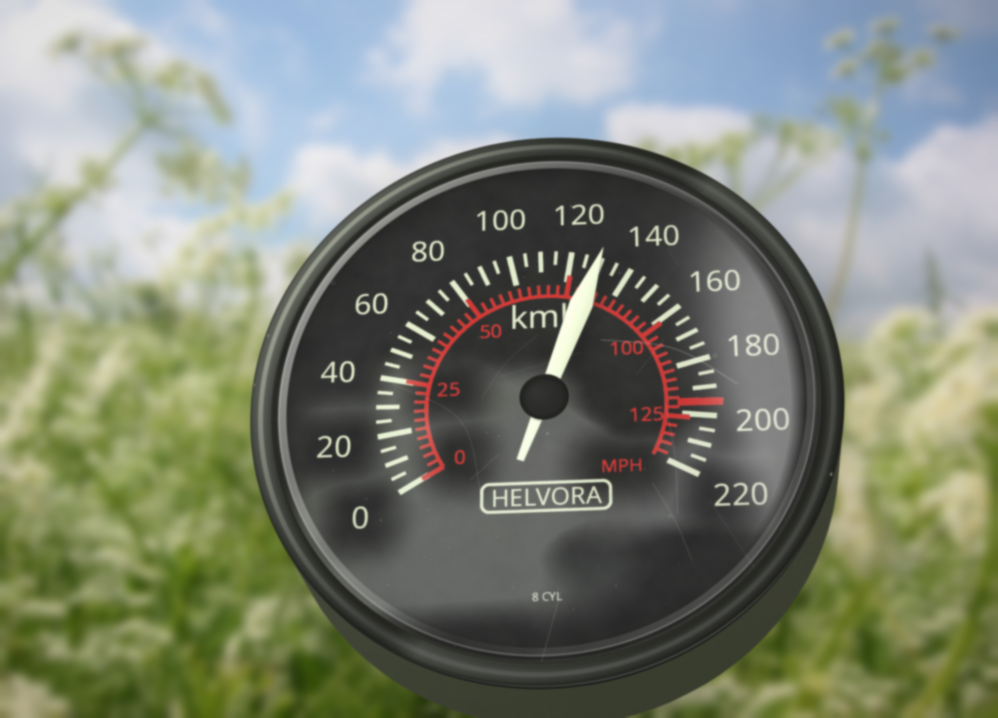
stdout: 130km/h
